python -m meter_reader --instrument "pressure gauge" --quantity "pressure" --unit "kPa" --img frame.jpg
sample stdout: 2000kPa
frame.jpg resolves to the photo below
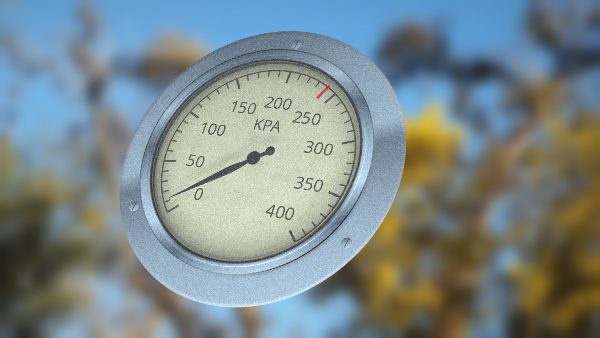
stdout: 10kPa
